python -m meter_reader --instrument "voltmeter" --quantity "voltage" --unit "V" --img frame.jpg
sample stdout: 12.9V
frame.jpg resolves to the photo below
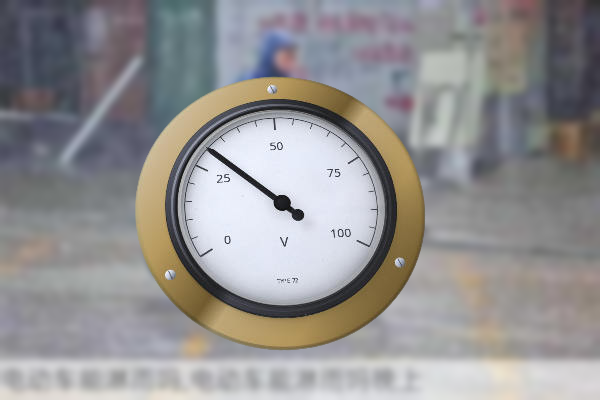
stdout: 30V
